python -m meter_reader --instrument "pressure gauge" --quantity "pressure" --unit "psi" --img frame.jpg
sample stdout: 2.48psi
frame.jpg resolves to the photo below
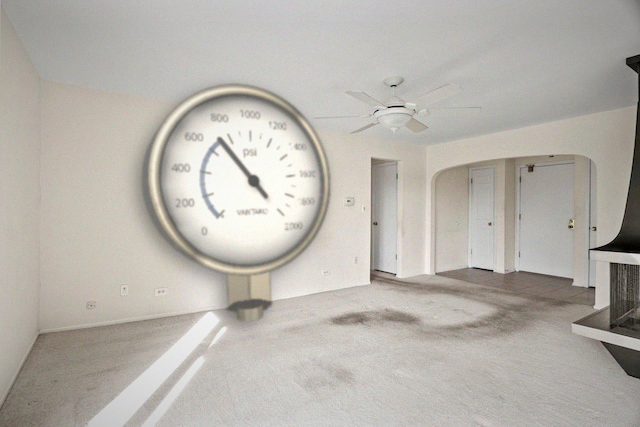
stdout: 700psi
